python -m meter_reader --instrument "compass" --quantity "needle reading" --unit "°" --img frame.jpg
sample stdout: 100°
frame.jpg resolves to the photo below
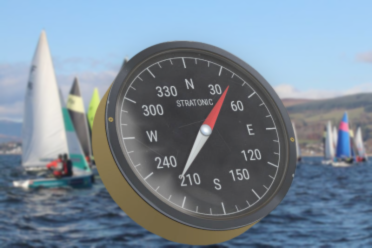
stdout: 40°
